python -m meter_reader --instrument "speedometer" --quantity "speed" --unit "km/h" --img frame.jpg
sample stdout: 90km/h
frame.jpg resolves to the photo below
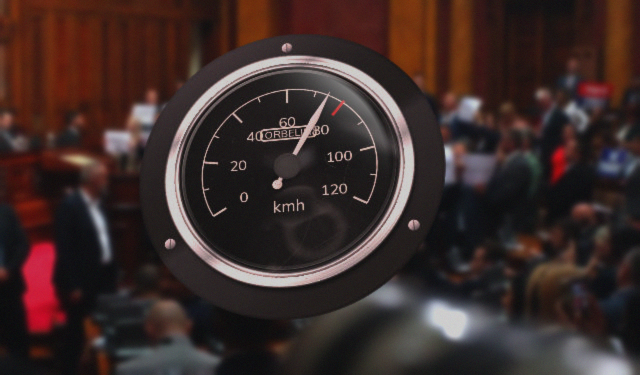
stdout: 75km/h
